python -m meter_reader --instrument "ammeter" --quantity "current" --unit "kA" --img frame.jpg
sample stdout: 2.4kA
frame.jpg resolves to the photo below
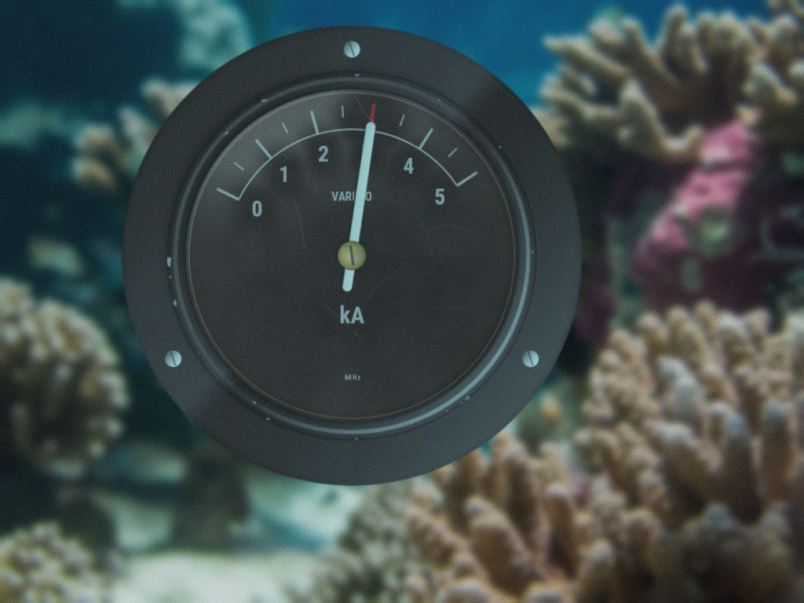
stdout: 3kA
